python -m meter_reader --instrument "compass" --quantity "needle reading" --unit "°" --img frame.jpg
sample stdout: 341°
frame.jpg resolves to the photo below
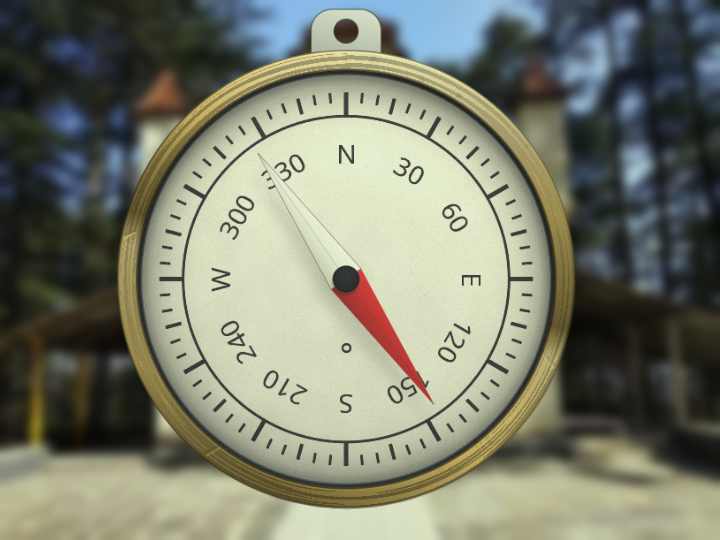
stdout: 145°
